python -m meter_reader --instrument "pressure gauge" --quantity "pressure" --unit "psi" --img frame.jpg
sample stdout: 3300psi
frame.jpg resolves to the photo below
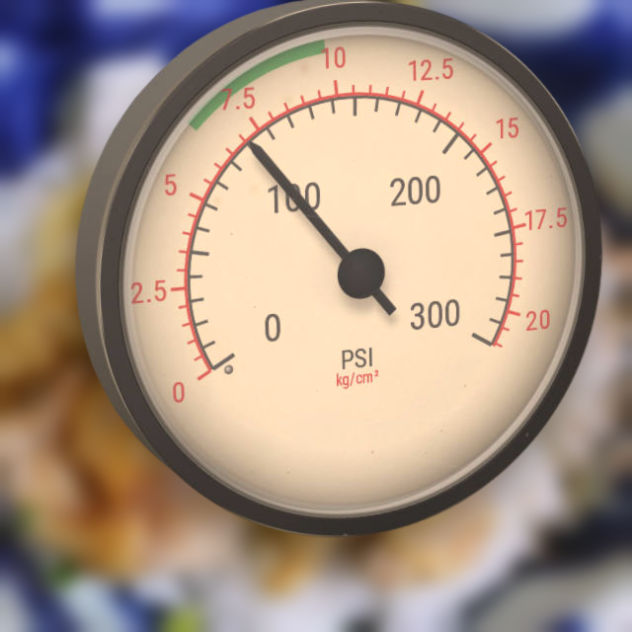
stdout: 100psi
